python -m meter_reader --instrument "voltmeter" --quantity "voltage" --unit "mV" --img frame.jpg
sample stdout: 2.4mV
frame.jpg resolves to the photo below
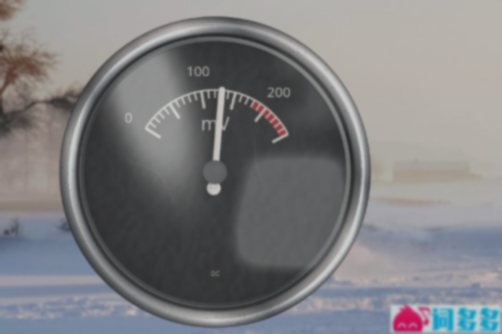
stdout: 130mV
